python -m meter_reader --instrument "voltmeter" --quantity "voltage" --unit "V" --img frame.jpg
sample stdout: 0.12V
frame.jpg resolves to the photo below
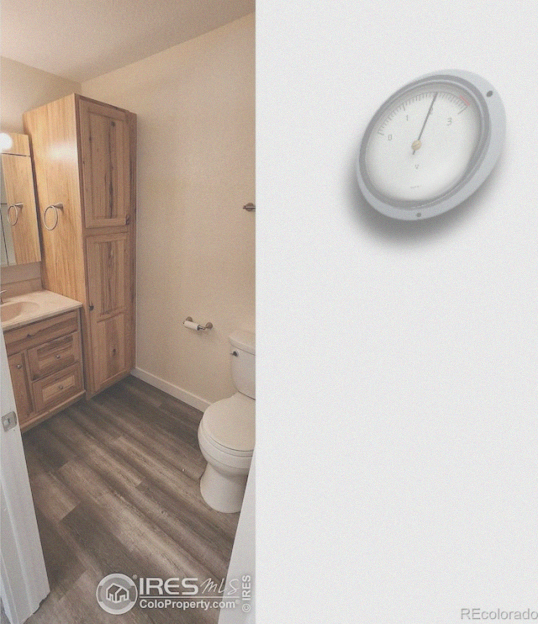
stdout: 2V
